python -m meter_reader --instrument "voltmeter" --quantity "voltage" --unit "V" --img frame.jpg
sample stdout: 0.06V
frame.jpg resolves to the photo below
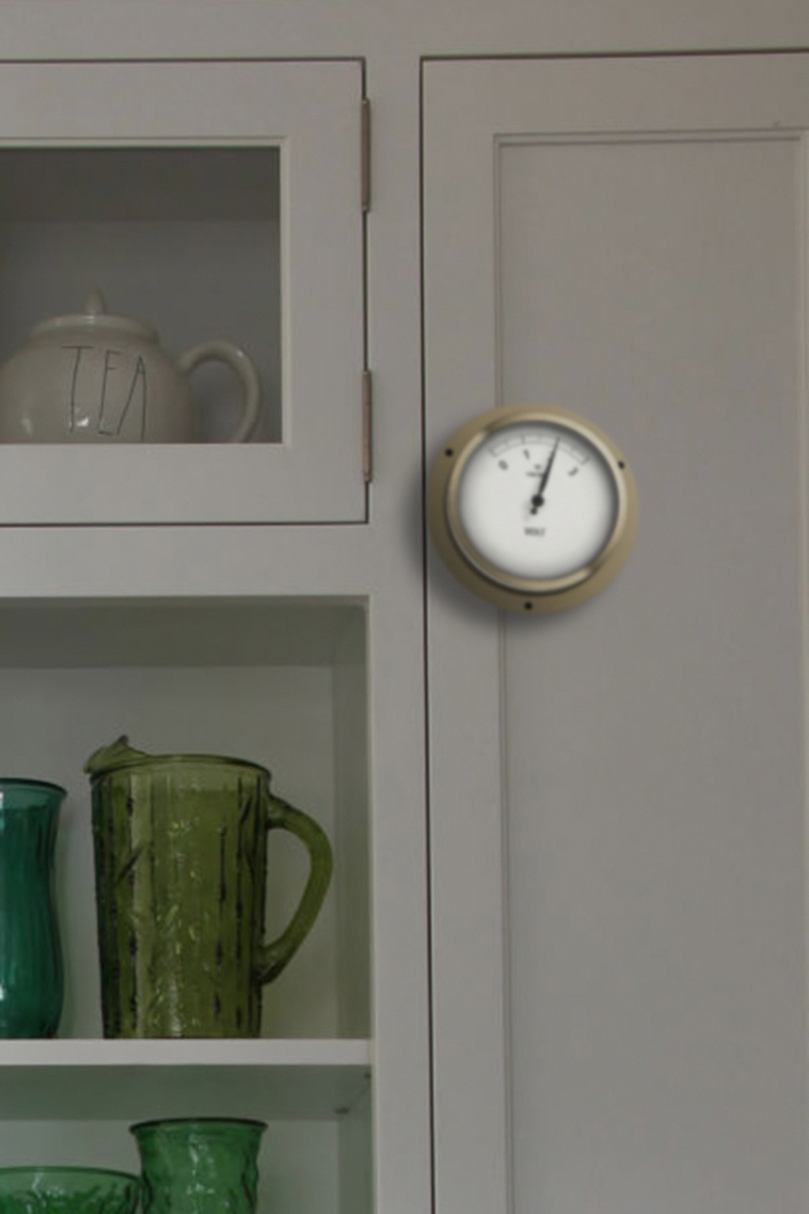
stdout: 2V
